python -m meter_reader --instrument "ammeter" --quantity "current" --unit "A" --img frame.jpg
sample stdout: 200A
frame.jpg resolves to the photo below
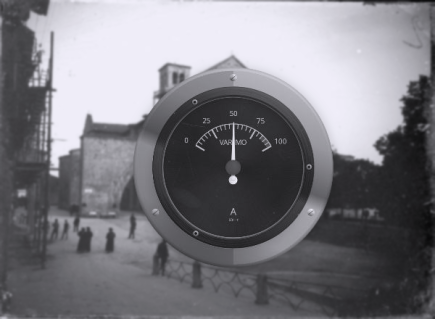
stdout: 50A
